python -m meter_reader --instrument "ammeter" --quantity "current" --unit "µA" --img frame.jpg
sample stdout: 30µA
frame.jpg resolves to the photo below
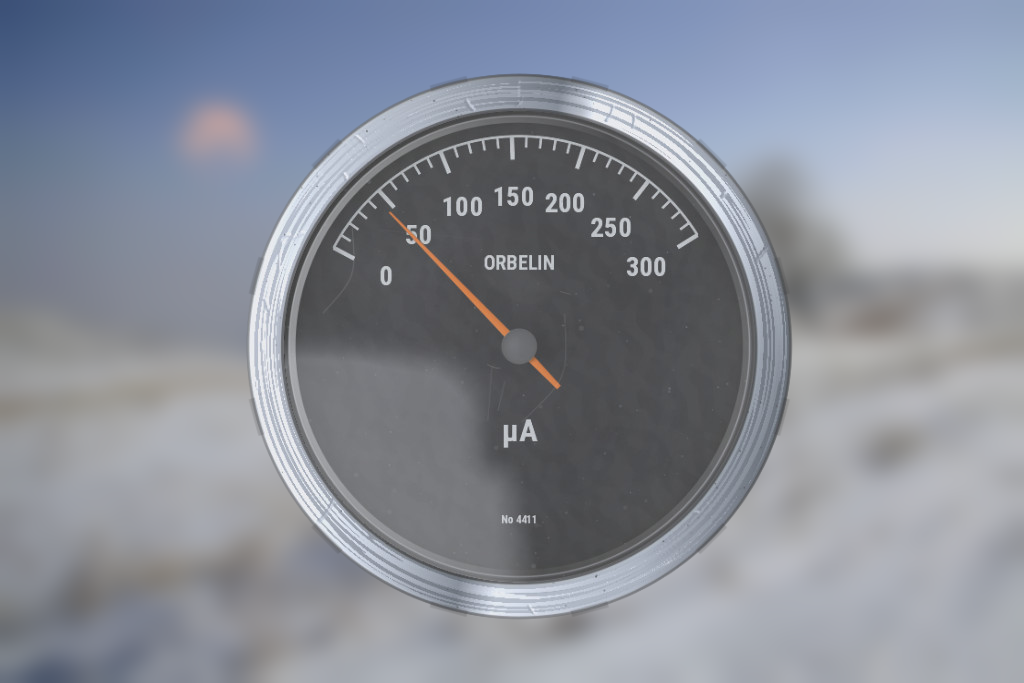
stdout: 45µA
